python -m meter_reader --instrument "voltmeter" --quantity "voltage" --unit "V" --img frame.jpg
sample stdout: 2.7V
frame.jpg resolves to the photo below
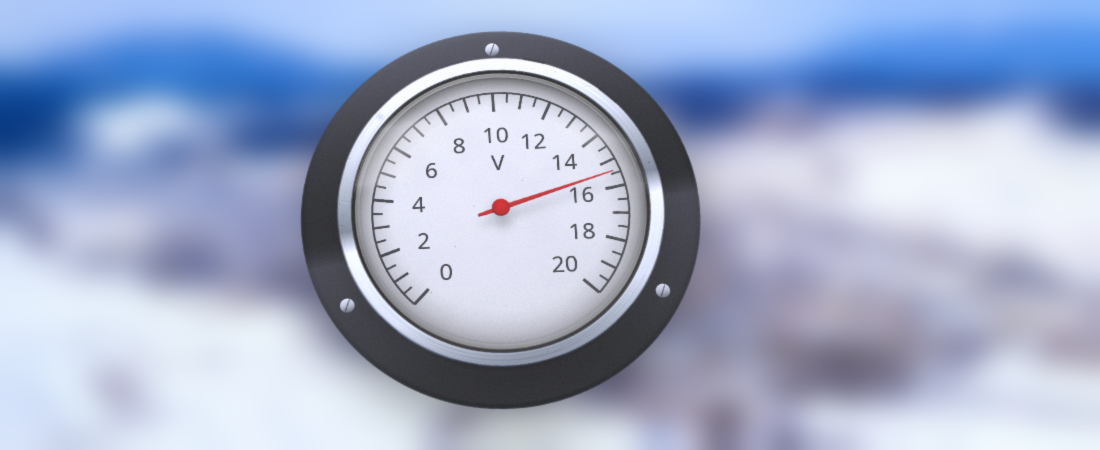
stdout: 15.5V
